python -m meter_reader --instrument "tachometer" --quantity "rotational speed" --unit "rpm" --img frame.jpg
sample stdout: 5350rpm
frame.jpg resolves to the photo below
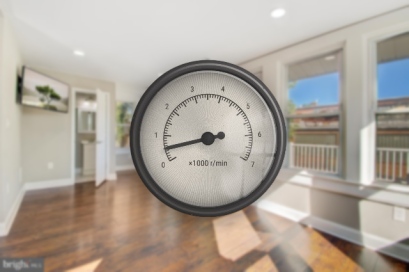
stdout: 500rpm
